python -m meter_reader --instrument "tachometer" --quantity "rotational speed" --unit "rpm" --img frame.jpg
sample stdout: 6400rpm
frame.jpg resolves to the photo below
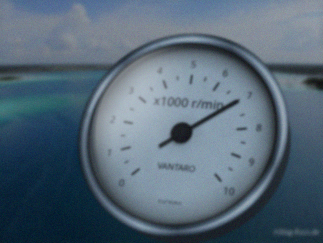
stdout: 7000rpm
